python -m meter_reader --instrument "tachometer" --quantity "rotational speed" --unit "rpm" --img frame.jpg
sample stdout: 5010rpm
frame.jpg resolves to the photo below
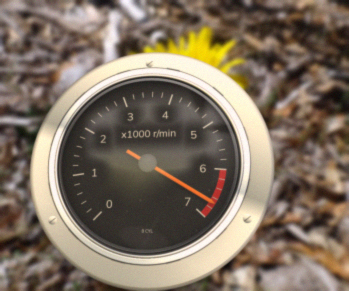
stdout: 6700rpm
